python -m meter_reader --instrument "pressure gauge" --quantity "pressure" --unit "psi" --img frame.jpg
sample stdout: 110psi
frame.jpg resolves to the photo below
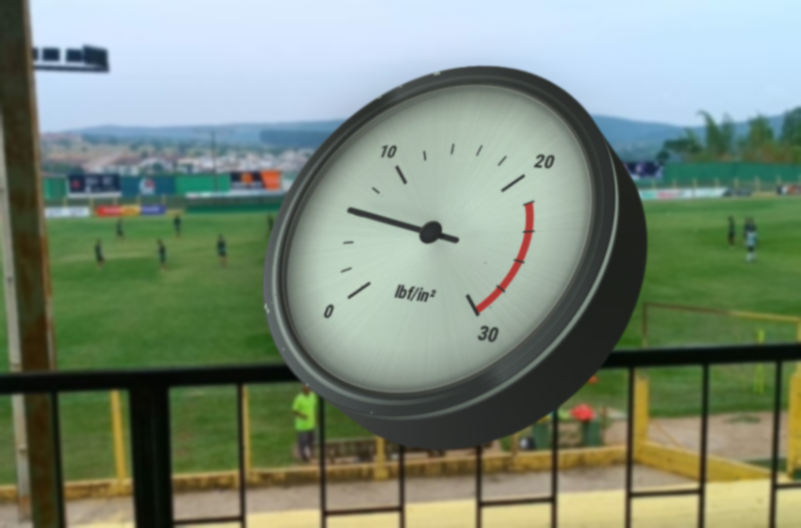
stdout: 6psi
